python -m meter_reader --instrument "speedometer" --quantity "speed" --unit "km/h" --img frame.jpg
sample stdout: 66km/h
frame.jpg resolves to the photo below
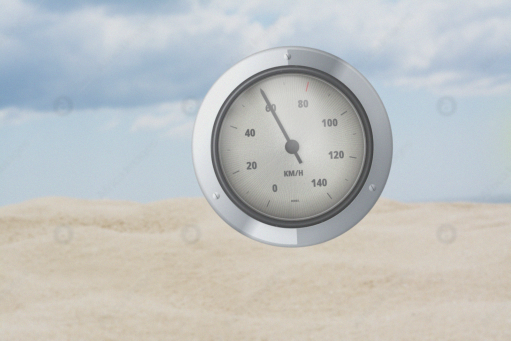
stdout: 60km/h
